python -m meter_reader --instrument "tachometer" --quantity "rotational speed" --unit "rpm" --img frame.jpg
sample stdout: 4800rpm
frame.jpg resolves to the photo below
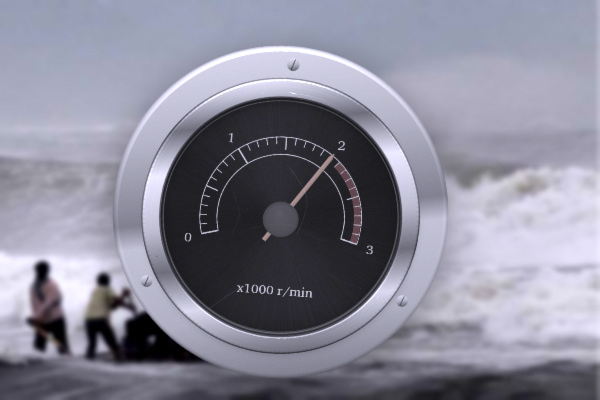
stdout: 2000rpm
